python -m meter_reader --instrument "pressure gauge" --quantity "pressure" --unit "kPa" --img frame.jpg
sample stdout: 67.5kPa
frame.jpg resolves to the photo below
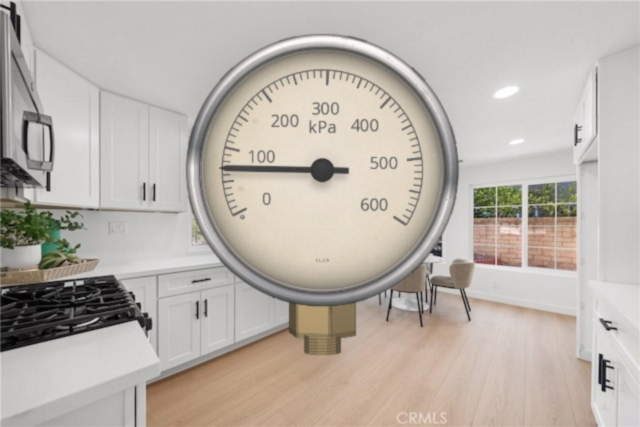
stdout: 70kPa
